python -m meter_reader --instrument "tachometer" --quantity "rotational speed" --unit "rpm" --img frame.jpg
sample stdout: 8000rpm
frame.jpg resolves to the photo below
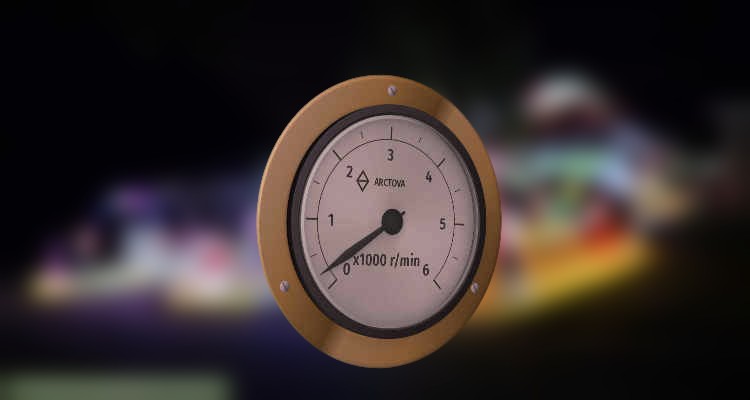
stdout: 250rpm
